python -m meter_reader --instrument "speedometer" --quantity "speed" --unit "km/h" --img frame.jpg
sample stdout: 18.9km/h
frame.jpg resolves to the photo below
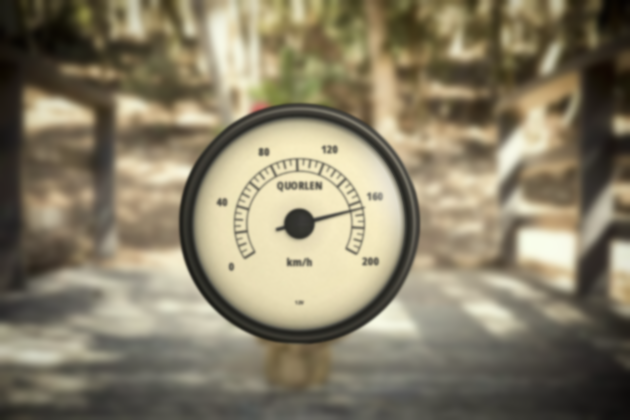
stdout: 165km/h
